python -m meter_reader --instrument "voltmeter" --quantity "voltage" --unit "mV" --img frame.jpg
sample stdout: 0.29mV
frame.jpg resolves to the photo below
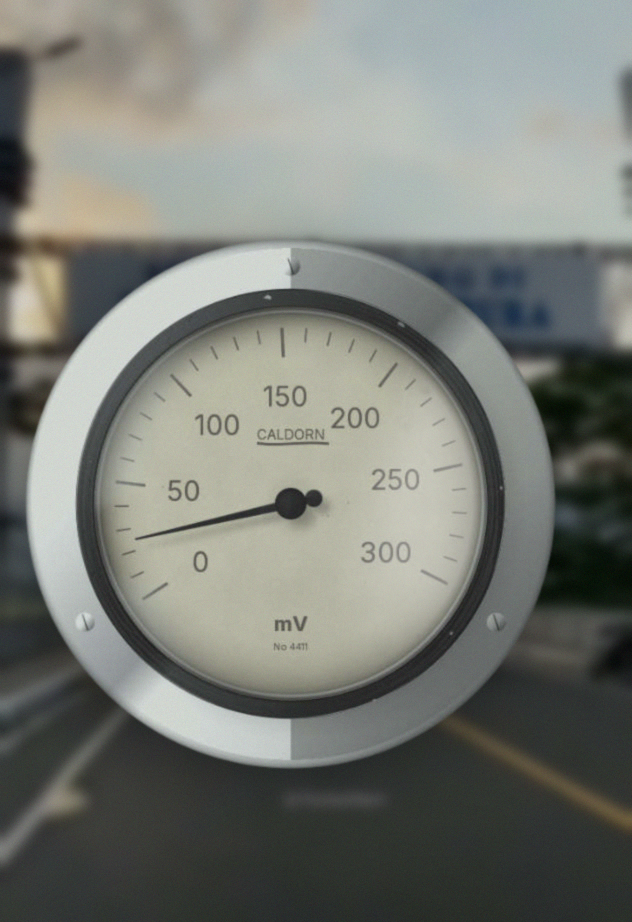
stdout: 25mV
